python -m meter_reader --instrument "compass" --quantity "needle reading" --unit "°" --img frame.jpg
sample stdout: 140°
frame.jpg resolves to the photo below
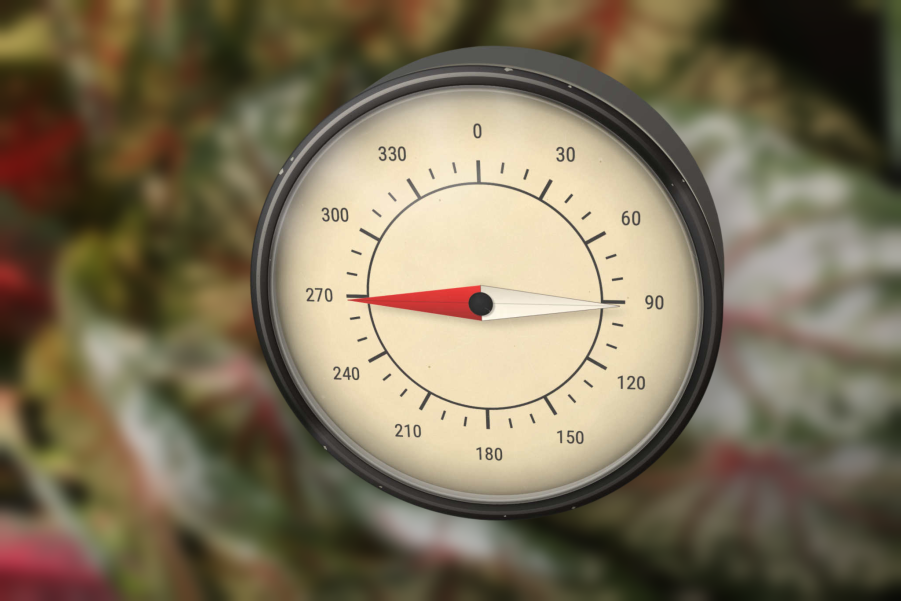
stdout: 270°
